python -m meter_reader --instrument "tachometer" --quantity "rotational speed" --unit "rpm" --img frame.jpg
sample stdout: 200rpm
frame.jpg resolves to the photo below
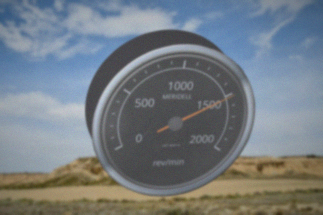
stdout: 1500rpm
